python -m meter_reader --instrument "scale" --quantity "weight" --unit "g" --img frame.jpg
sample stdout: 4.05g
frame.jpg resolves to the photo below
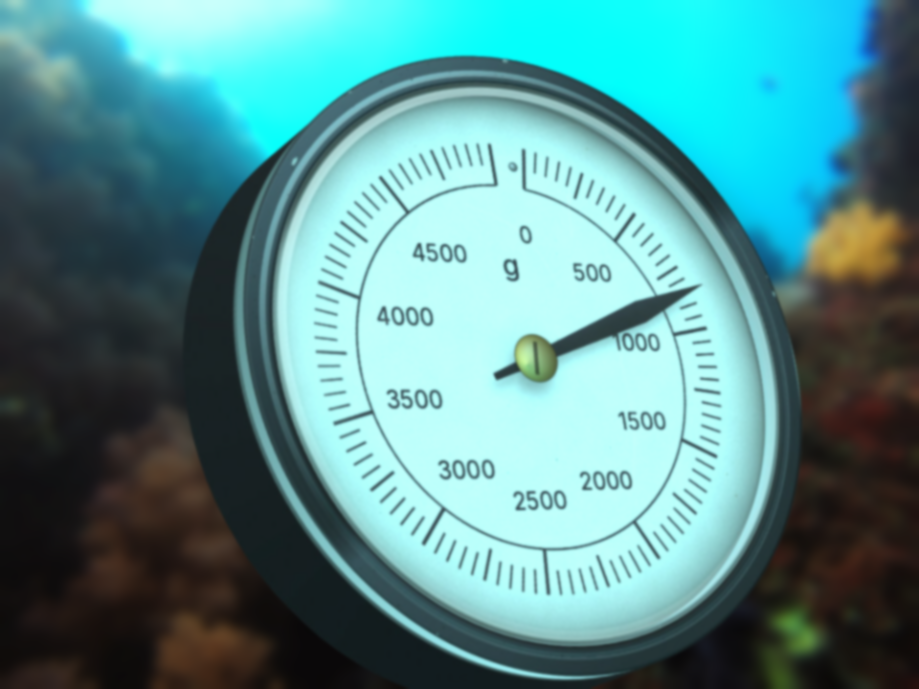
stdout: 850g
